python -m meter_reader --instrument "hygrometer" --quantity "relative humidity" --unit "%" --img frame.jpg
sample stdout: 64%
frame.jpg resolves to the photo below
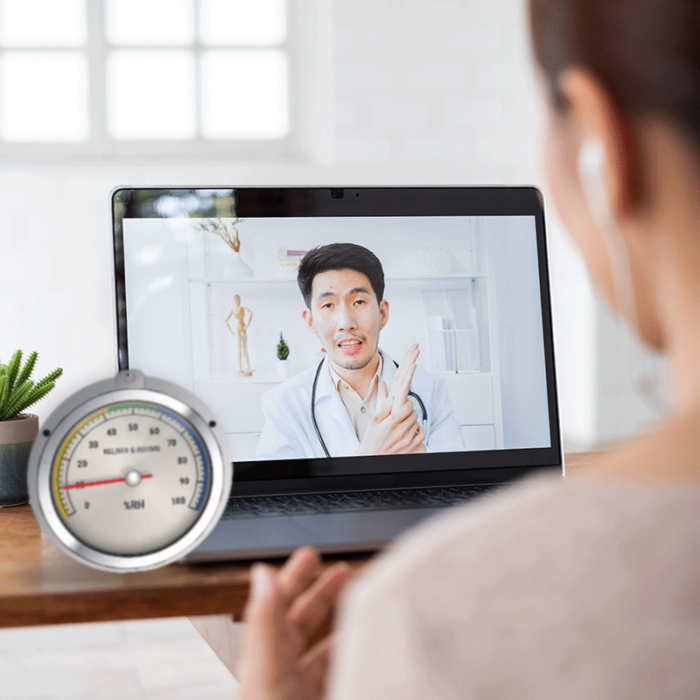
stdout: 10%
